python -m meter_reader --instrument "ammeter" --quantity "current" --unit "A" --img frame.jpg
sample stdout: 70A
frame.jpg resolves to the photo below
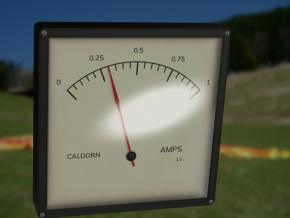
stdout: 0.3A
